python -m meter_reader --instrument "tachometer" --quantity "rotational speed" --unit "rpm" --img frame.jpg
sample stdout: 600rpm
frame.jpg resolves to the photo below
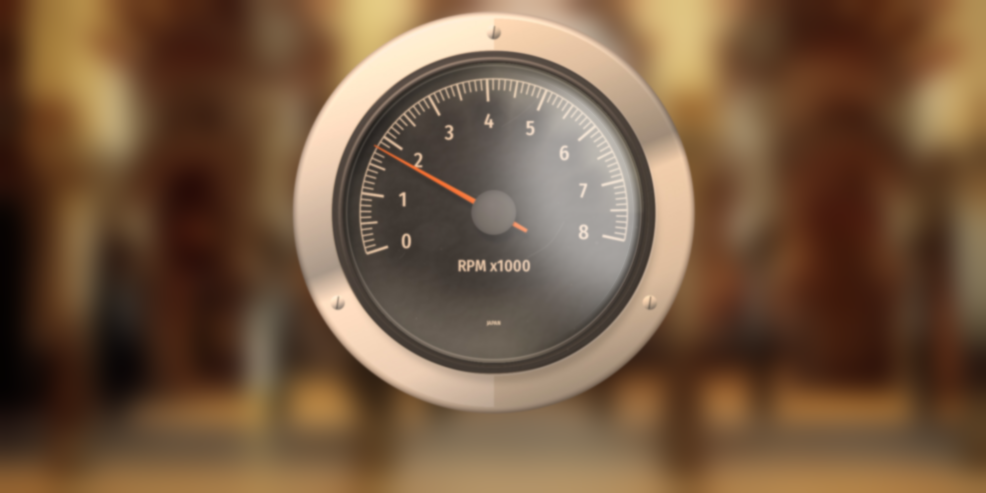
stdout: 1800rpm
